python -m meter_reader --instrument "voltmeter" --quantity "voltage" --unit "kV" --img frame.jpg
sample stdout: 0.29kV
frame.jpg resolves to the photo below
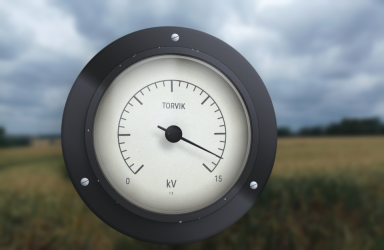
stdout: 14kV
